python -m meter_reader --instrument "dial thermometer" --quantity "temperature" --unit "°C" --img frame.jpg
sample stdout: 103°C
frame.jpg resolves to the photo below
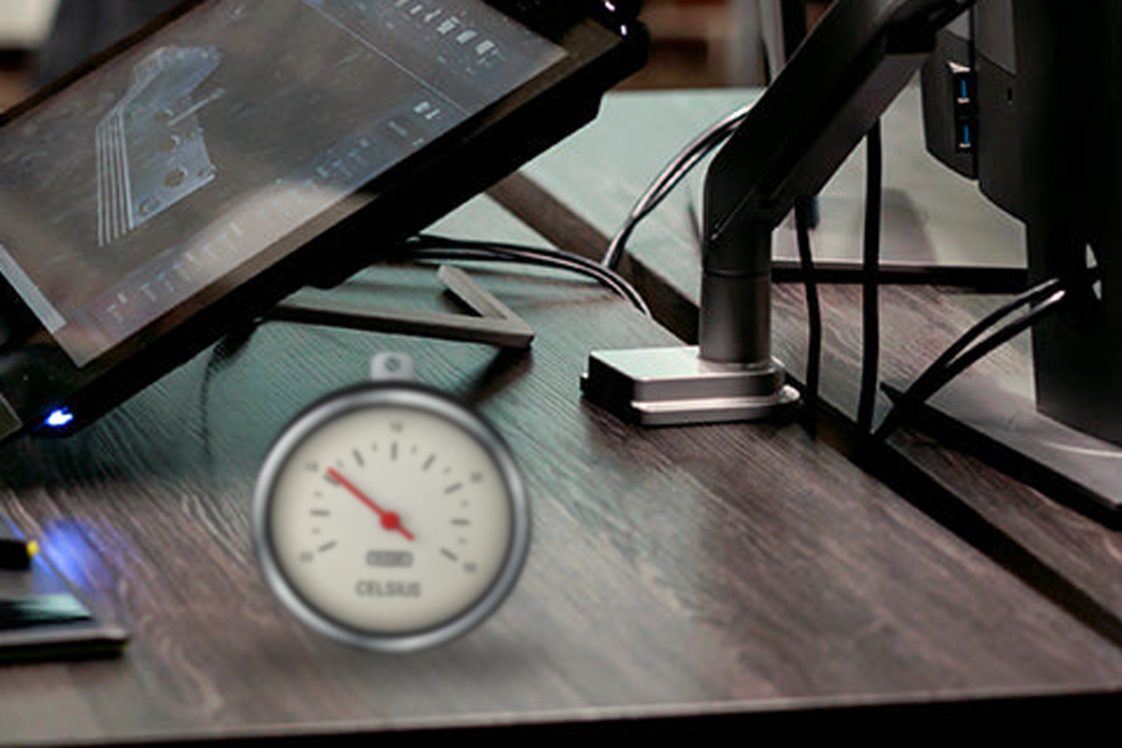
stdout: -7.5°C
